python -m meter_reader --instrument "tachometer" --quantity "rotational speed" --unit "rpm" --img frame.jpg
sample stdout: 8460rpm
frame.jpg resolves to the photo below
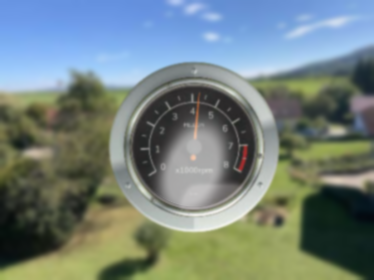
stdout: 4250rpm
